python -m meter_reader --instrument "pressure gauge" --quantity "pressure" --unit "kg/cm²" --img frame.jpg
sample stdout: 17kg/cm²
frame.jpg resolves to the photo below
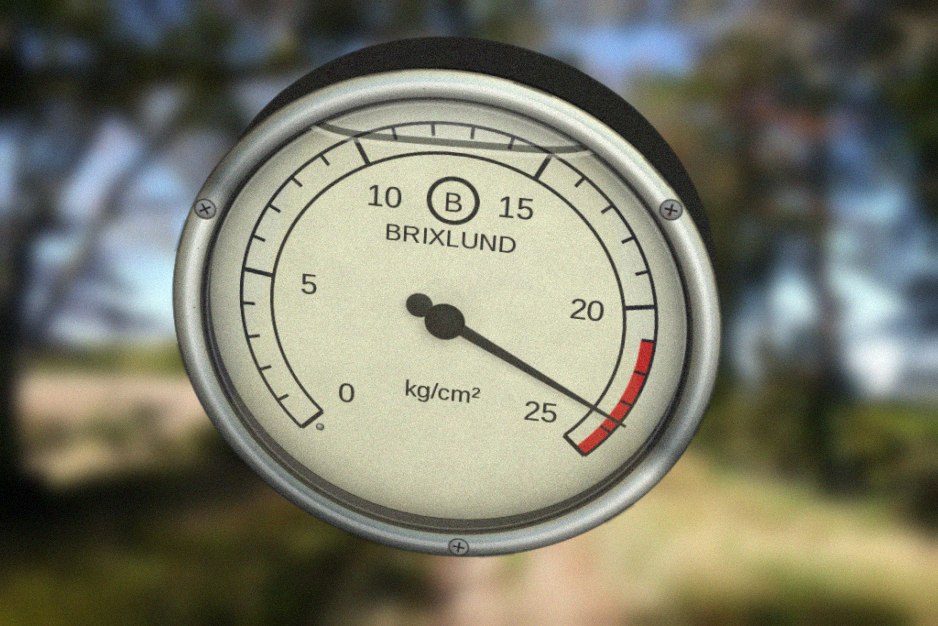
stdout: 23.5kg/cm²
